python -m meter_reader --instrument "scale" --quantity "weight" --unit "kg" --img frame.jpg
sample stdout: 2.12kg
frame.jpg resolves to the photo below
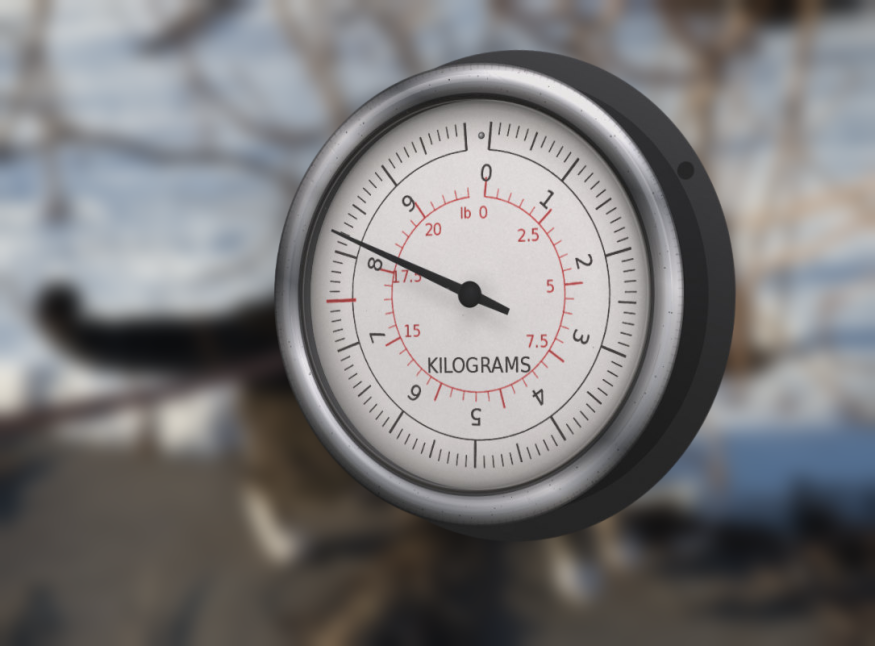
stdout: 8.2kg
